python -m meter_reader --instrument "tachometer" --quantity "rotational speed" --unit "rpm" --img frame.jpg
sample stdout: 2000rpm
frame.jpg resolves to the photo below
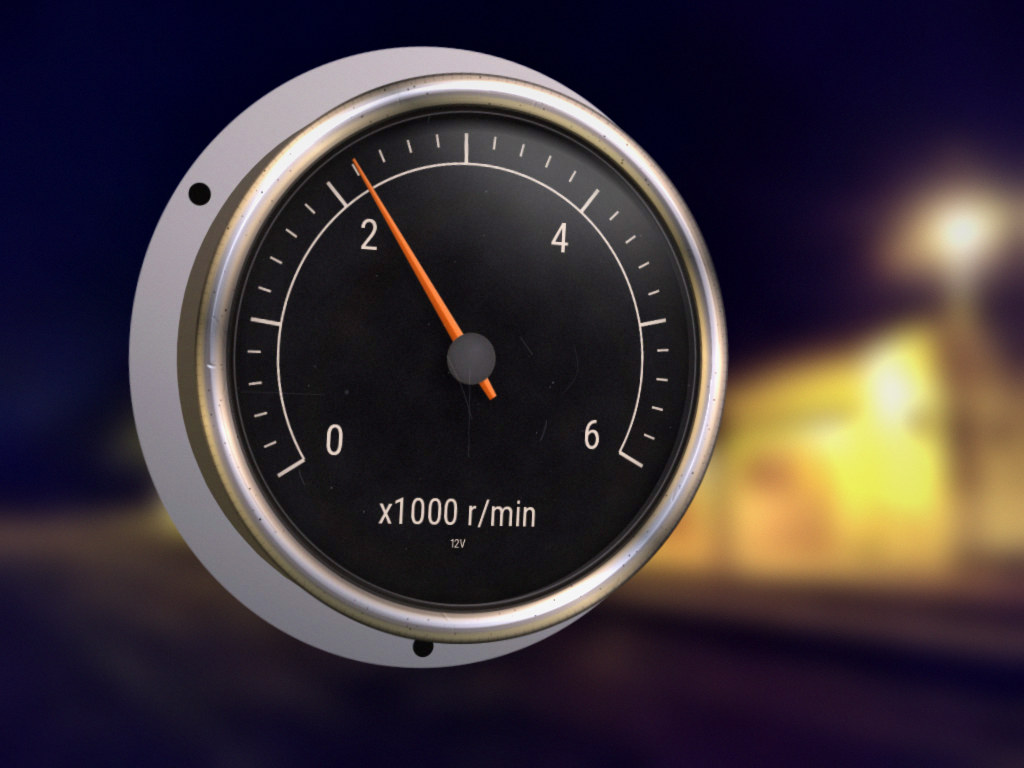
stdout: 2200rpm
